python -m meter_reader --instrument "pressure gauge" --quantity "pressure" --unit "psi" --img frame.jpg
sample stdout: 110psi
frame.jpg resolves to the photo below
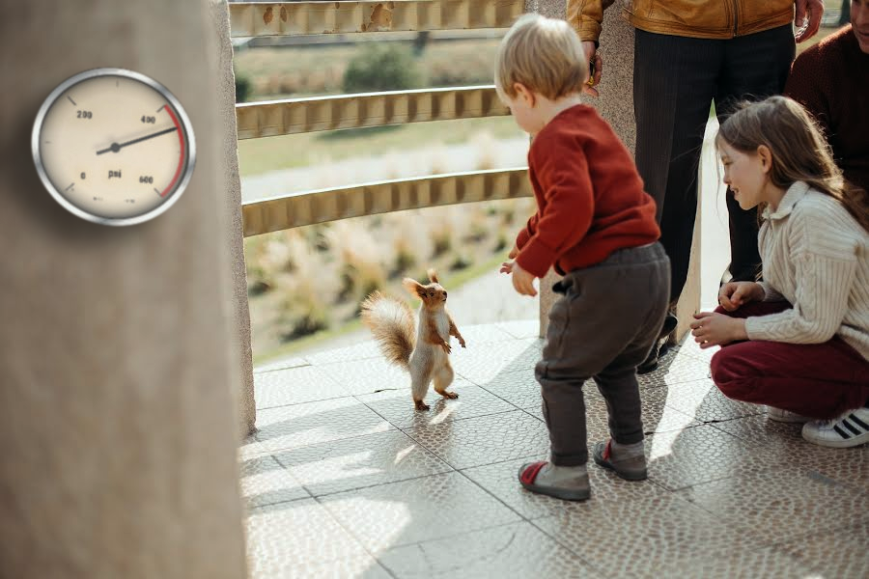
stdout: 450psi
